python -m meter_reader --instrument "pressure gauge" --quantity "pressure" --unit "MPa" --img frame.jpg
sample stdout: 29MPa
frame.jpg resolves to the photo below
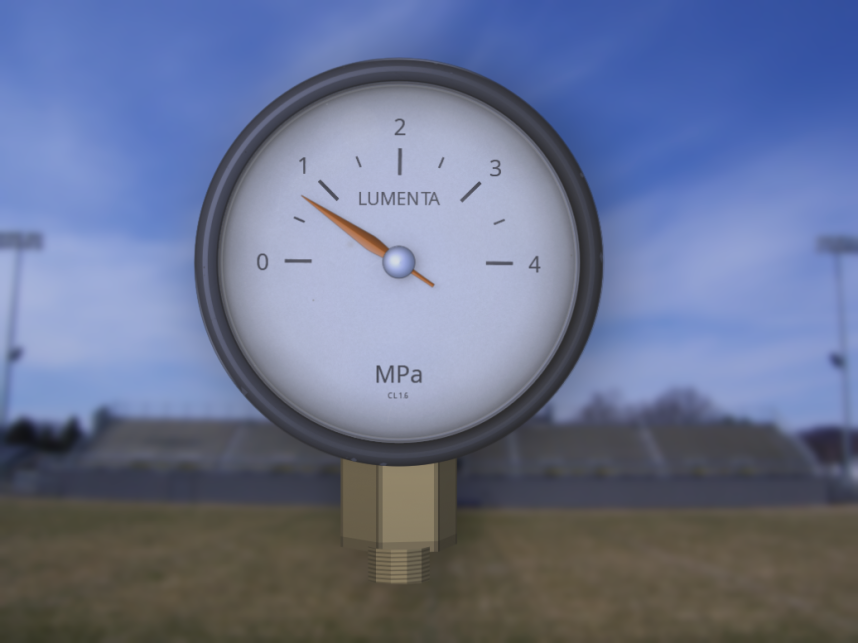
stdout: 0.75MPa
